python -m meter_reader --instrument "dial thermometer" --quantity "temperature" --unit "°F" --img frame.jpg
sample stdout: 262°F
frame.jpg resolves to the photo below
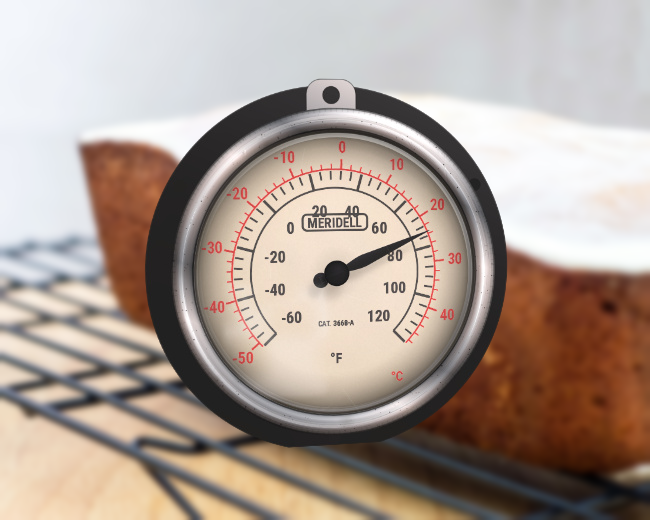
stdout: 74°F
